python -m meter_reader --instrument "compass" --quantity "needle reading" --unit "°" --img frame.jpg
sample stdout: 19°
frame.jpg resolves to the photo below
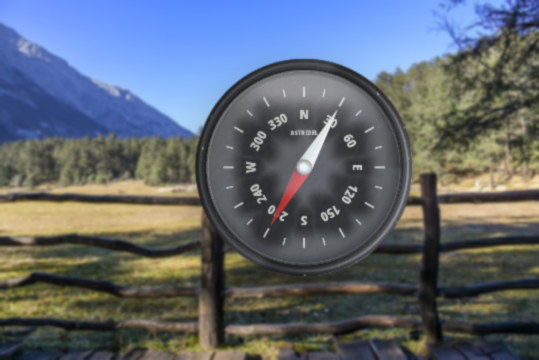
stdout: 210°
